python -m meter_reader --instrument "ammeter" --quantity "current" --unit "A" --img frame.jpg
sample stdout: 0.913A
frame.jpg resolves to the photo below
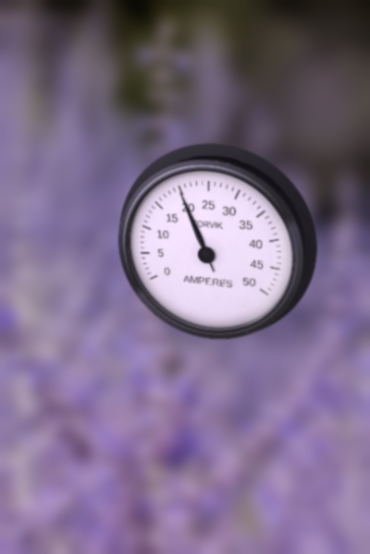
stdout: 20A
